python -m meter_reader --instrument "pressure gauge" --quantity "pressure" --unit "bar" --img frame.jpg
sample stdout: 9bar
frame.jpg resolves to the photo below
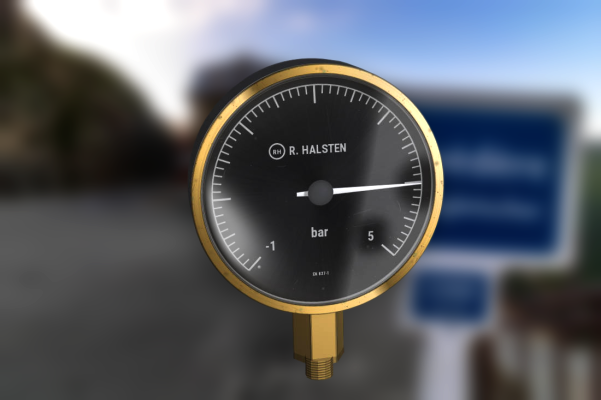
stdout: 4bar
